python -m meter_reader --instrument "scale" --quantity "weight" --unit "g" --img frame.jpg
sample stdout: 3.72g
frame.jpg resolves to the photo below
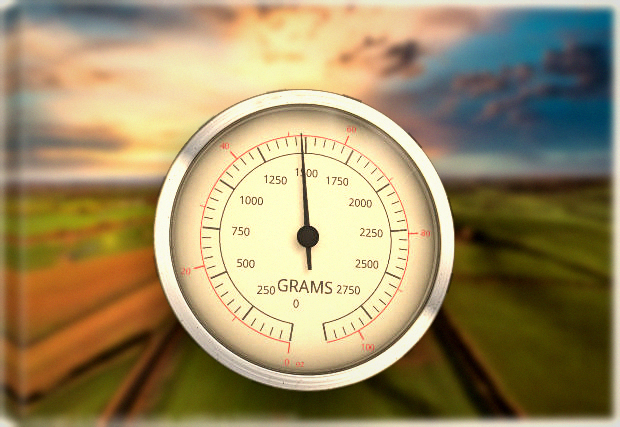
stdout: 1475g
